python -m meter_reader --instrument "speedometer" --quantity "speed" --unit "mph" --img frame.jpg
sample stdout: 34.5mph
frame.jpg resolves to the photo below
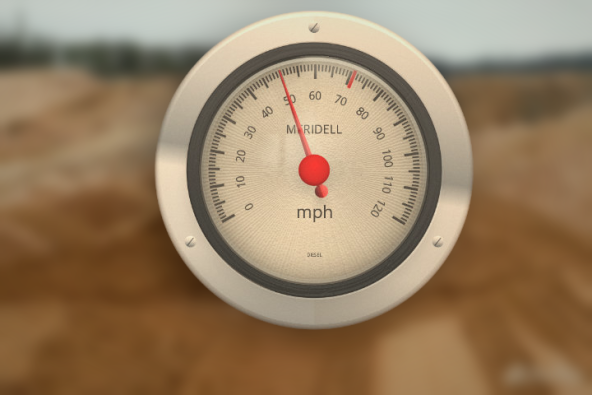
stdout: 50mph
